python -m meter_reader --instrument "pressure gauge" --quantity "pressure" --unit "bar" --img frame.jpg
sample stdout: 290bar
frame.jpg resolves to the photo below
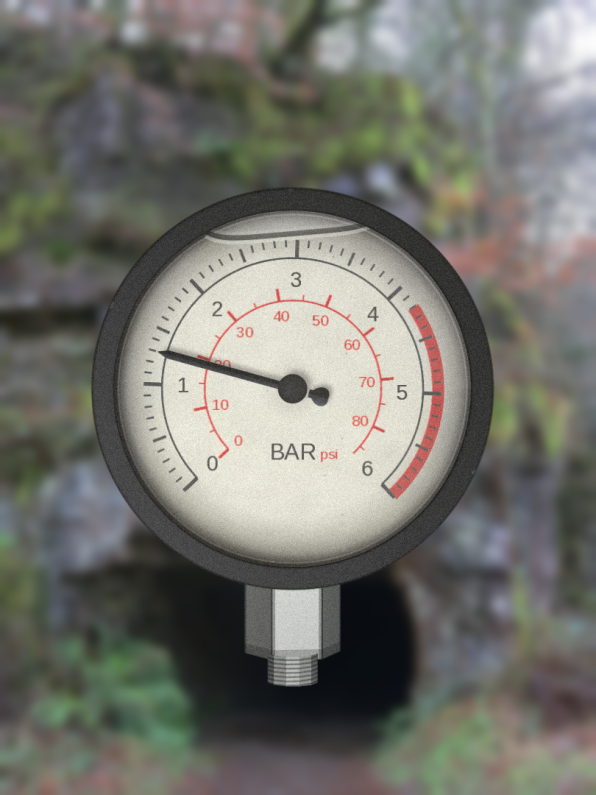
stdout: 1.3bar
